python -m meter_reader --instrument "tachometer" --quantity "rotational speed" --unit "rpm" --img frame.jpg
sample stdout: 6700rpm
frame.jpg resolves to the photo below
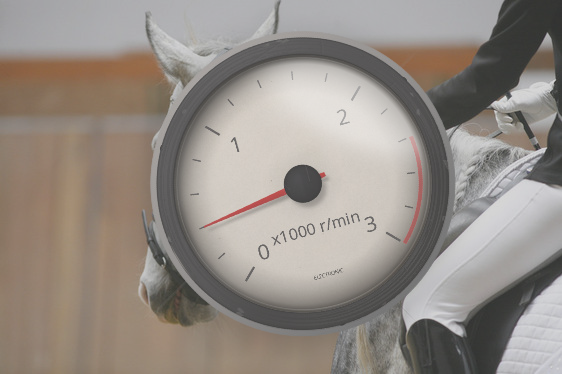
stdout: 400rpm
